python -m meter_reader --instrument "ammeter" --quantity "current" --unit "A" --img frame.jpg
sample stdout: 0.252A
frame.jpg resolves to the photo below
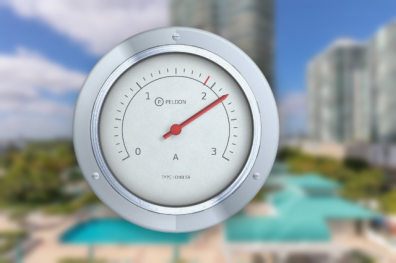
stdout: 2.2A
